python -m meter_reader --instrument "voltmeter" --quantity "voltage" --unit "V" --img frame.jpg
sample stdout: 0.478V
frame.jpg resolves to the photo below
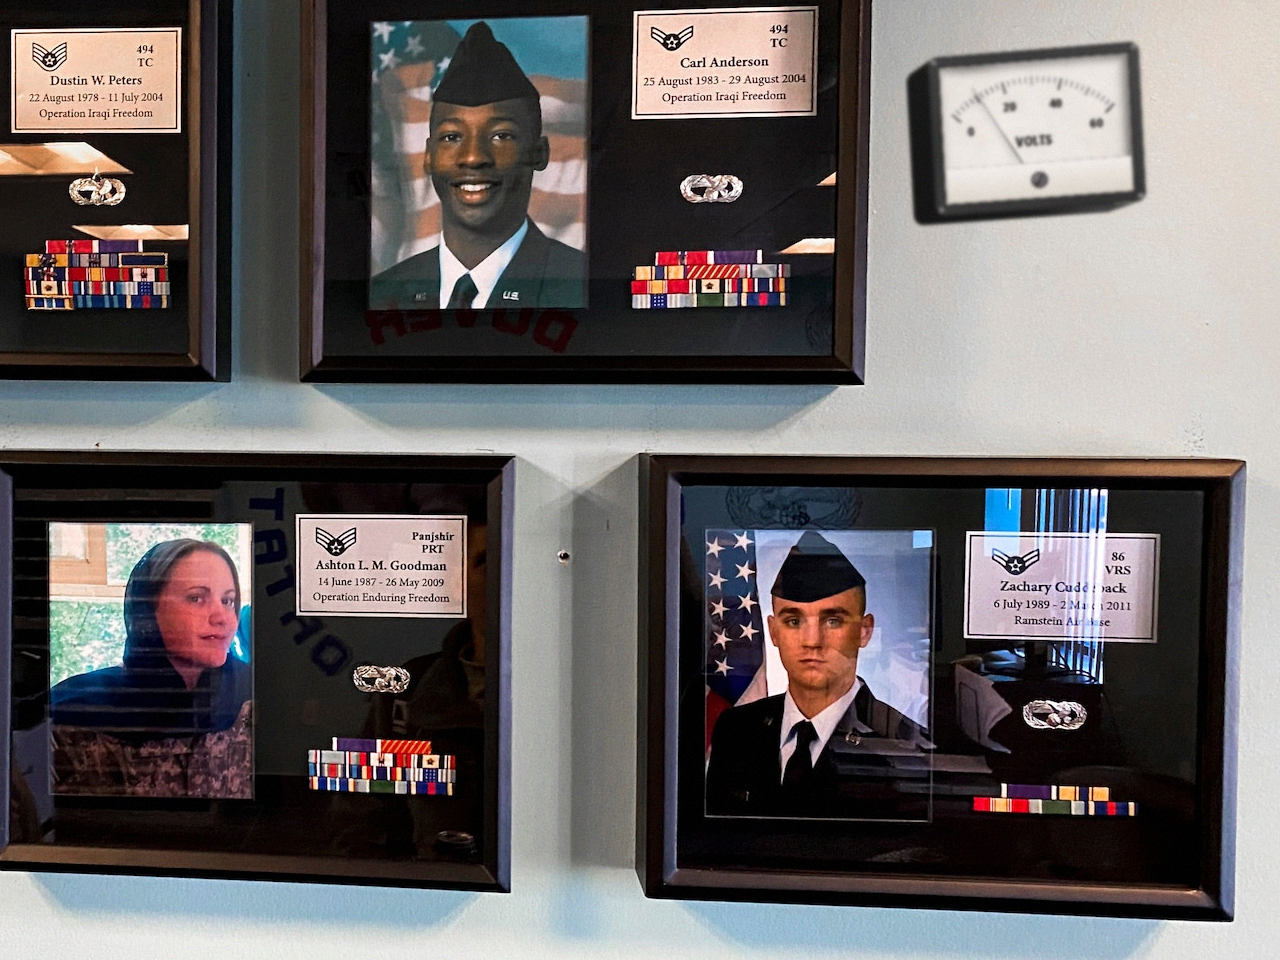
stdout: 10V
